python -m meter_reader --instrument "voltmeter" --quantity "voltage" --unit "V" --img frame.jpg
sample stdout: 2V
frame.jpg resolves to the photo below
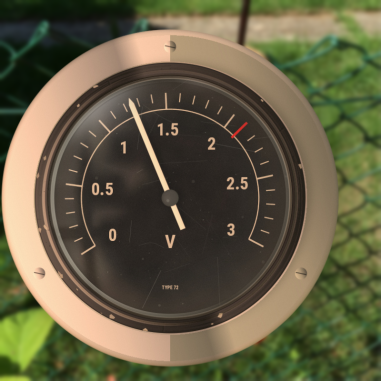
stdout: 1.25V
